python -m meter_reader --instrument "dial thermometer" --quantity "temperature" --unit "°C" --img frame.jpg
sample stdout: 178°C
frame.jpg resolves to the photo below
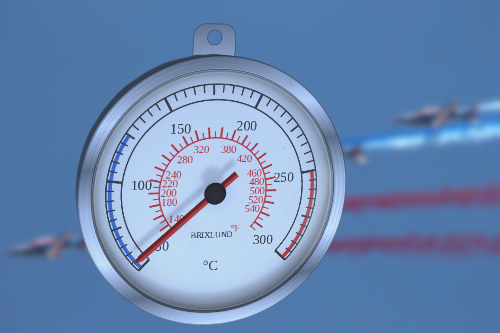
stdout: 55°C
